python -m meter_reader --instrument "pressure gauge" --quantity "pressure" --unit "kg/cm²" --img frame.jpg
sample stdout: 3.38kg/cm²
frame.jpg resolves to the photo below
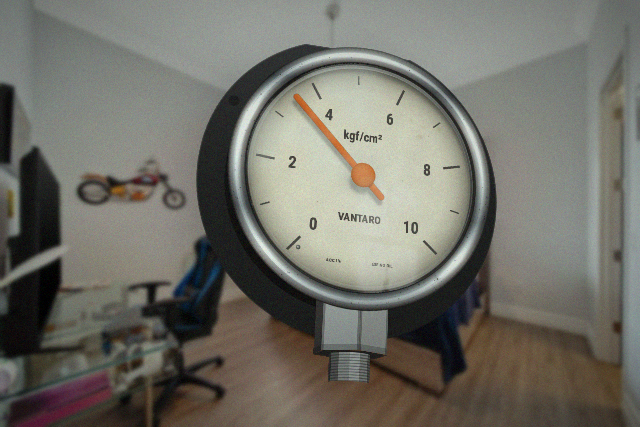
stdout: 3.5kg/cm²
